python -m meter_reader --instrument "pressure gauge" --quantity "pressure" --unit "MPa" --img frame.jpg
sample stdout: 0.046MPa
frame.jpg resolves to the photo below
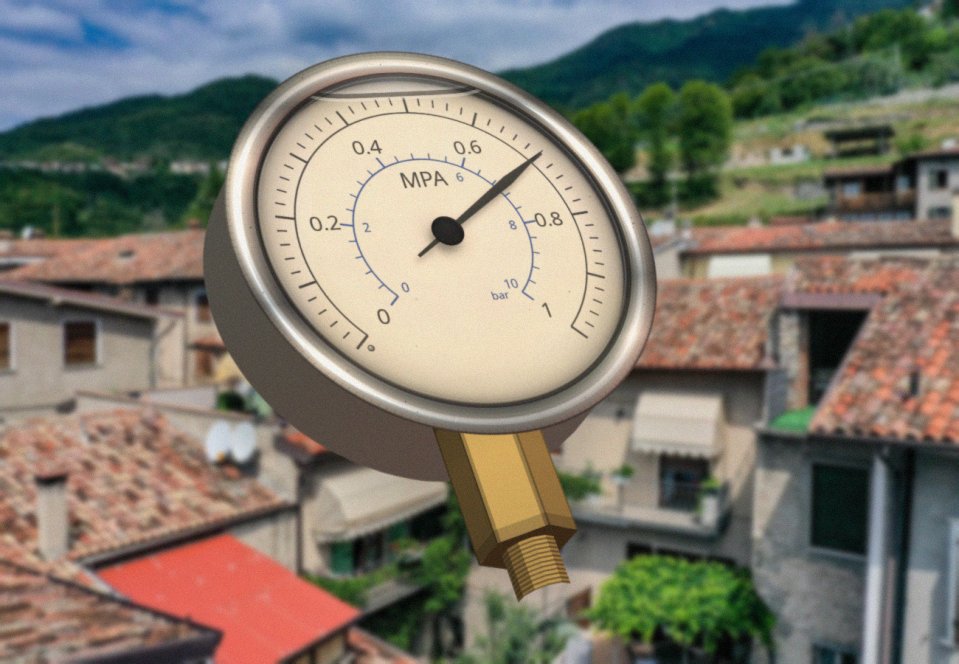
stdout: 0.7MPa
